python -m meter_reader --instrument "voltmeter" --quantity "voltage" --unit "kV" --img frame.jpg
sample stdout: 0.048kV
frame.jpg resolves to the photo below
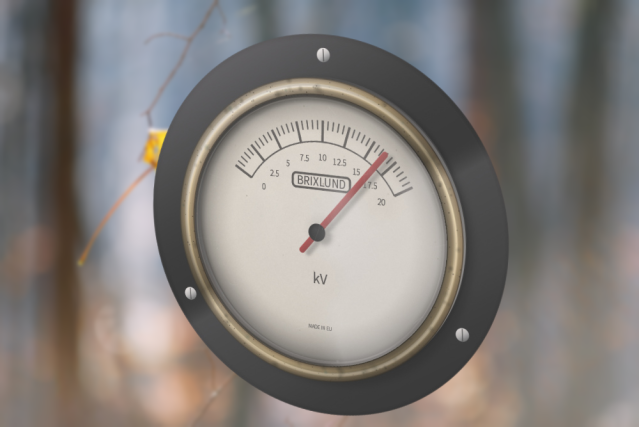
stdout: 16.5kV
